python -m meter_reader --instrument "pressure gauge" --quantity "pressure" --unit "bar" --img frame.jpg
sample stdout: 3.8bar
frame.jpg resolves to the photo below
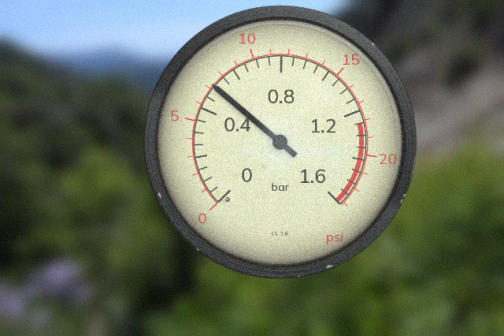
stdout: 0.5bar
